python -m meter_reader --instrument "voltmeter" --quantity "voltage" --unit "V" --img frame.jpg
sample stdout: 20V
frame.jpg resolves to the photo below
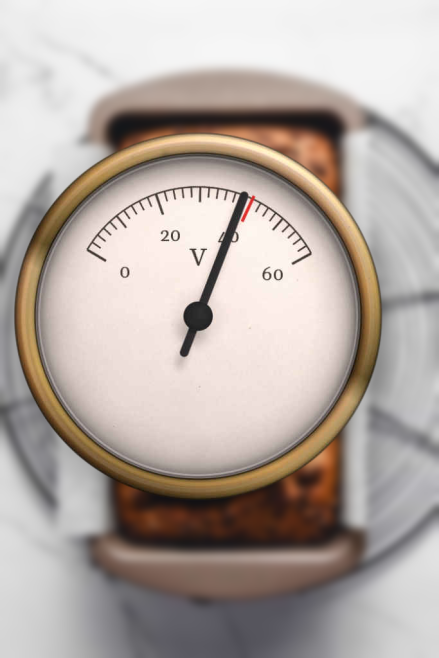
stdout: 40V
